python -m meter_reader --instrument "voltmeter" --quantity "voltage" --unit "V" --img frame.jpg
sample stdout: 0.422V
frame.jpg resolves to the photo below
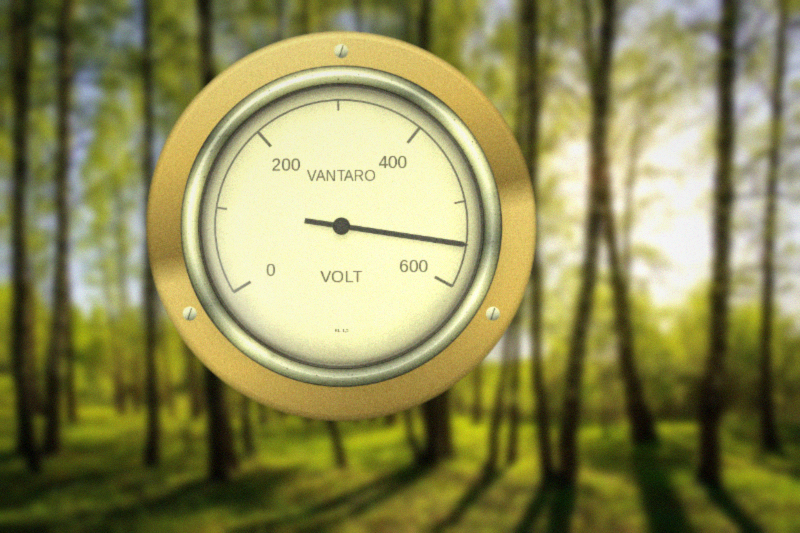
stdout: 550V
